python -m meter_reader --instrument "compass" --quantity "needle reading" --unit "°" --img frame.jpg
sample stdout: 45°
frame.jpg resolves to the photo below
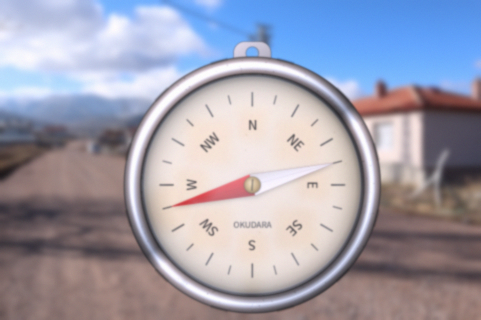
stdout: 255°
